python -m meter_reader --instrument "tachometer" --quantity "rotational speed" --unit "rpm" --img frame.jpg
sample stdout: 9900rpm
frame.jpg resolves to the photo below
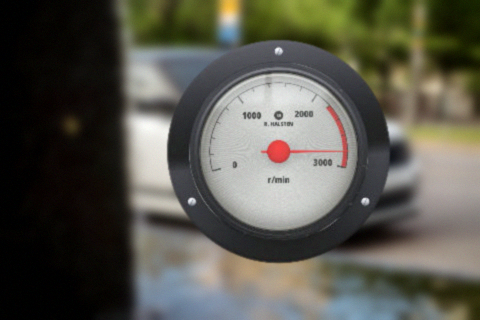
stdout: 2800rpm
